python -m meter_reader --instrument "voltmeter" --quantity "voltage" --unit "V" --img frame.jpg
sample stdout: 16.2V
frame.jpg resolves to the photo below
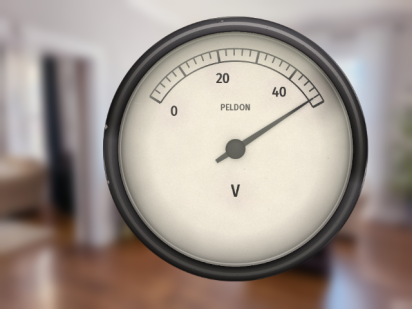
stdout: 48V
